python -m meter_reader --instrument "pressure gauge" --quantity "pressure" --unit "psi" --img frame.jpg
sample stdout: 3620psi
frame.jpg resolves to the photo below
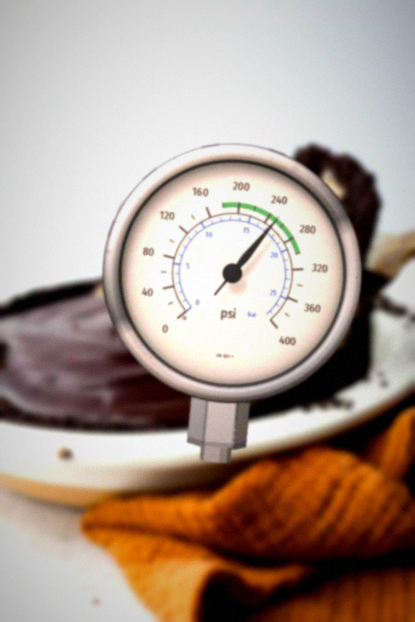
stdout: 250psi
